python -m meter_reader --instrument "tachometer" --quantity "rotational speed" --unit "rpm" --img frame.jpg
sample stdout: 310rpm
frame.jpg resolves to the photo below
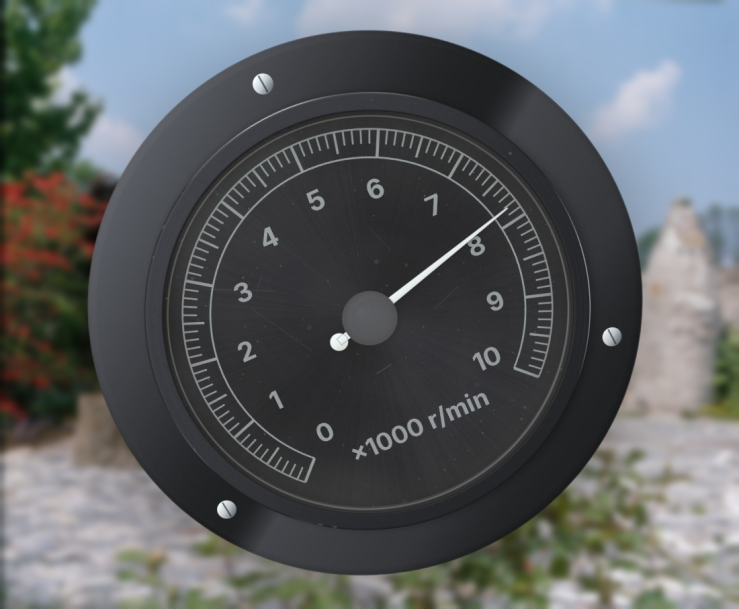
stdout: 7800rpm
